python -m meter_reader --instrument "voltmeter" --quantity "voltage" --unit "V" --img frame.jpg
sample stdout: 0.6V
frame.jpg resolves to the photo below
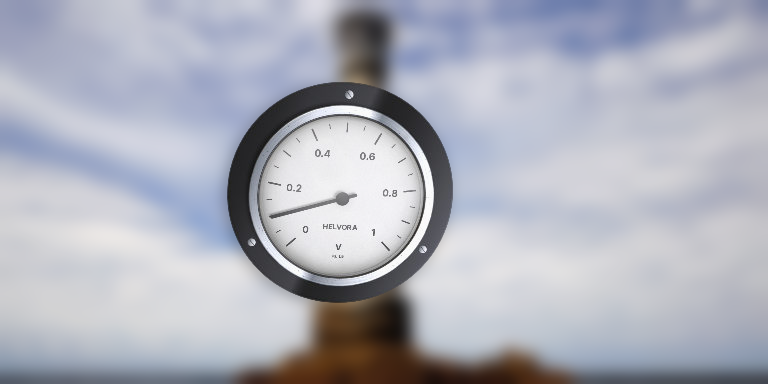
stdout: 0.1V
